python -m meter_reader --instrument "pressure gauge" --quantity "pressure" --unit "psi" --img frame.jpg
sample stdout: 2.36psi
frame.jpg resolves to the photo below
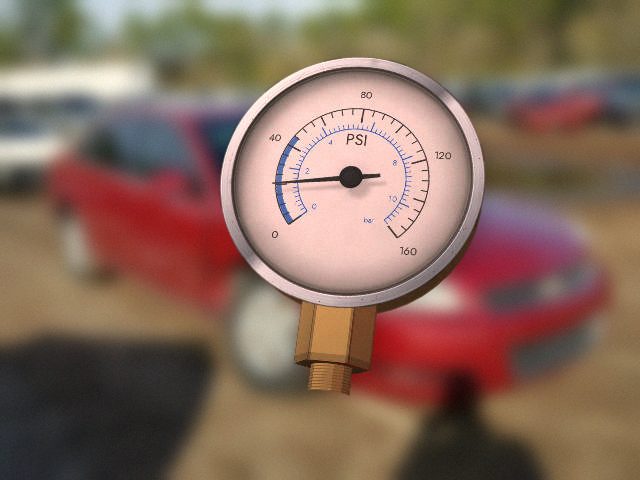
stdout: 20psi
